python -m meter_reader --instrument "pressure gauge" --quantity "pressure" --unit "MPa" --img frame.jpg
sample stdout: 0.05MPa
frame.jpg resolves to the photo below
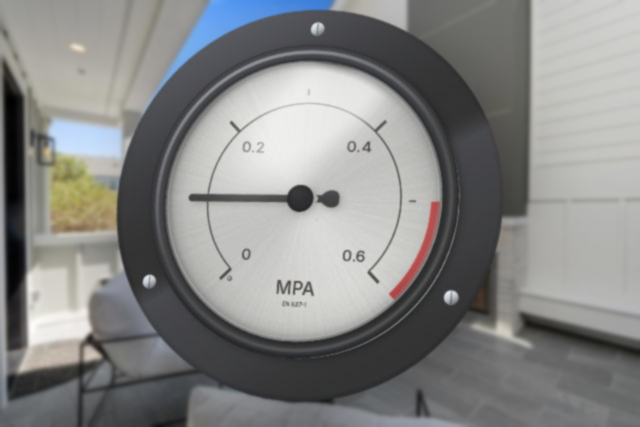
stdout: 0.1MPa
